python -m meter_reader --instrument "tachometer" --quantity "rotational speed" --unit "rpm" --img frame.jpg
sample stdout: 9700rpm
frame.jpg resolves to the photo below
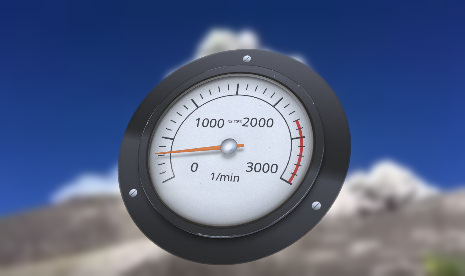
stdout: 300rpm
